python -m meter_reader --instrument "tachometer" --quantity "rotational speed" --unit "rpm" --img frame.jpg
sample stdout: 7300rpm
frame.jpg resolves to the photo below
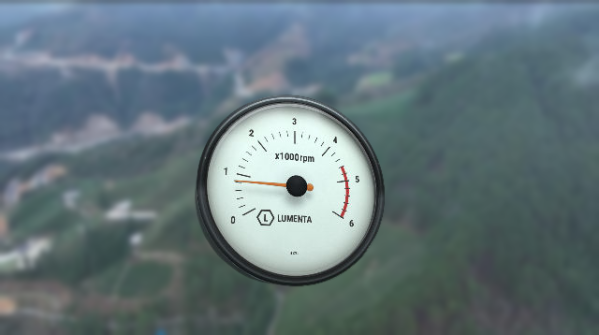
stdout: 800rpm
